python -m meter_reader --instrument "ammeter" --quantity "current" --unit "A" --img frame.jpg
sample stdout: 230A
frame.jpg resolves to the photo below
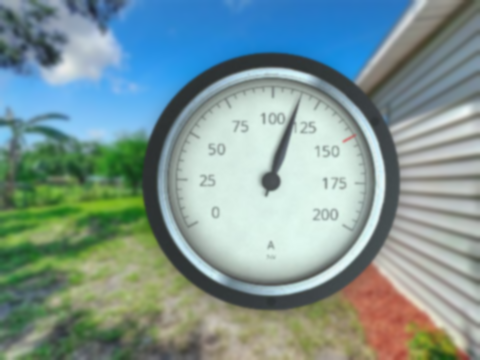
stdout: 115A
